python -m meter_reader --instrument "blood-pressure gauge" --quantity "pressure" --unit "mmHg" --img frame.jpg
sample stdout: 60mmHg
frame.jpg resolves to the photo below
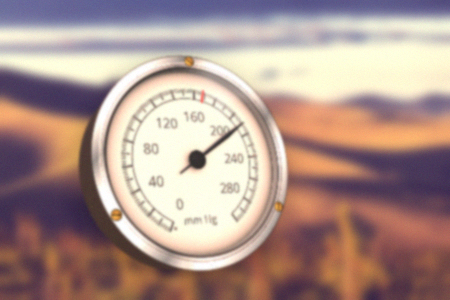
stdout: 210mmHg
